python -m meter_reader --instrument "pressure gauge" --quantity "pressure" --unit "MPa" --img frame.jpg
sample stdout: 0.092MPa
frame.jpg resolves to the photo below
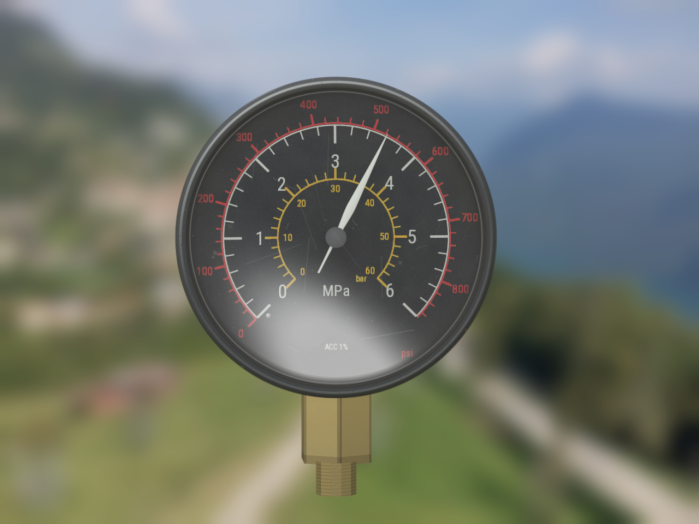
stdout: 3.6MPa
